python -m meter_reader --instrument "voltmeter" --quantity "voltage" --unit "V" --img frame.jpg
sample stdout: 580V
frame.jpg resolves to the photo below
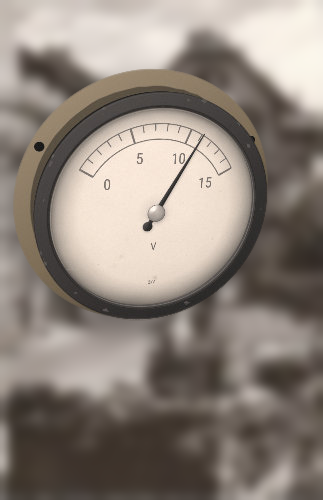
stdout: 11V
